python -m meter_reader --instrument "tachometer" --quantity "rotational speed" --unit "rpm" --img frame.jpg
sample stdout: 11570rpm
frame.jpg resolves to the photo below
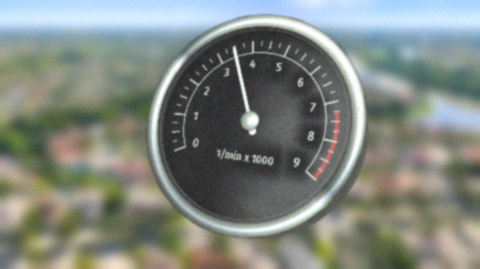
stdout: 3500rpm
